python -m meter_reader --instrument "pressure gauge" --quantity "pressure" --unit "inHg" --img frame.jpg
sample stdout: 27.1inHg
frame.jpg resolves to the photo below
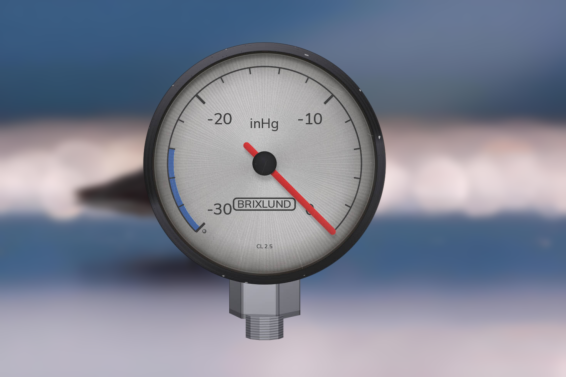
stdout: 0inHg
